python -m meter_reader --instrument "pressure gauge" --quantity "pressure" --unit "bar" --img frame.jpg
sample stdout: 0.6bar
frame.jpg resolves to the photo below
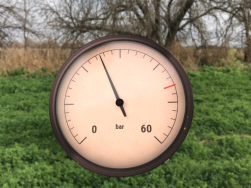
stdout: 25bar
